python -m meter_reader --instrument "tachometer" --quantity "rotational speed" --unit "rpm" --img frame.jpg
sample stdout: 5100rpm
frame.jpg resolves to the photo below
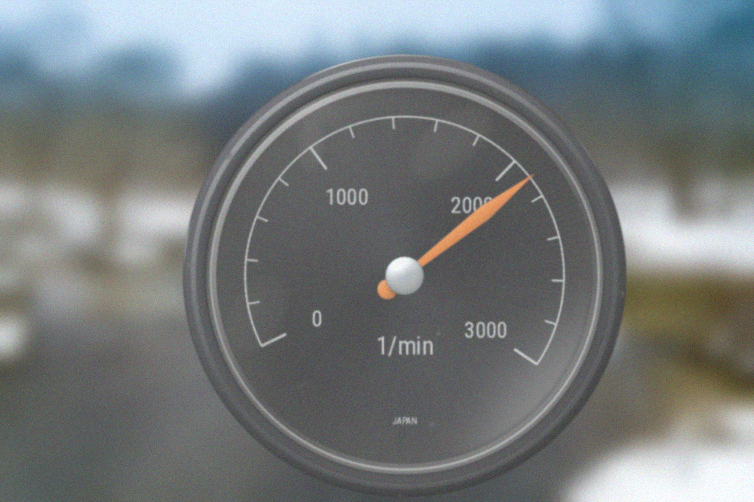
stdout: 2100rpm
